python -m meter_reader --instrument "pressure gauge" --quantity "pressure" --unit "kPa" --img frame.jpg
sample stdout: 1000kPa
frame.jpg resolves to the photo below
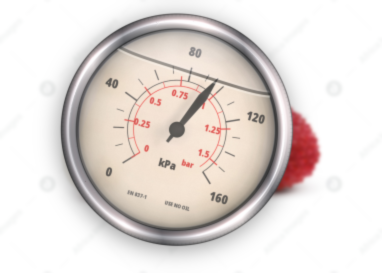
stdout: 95kPa
